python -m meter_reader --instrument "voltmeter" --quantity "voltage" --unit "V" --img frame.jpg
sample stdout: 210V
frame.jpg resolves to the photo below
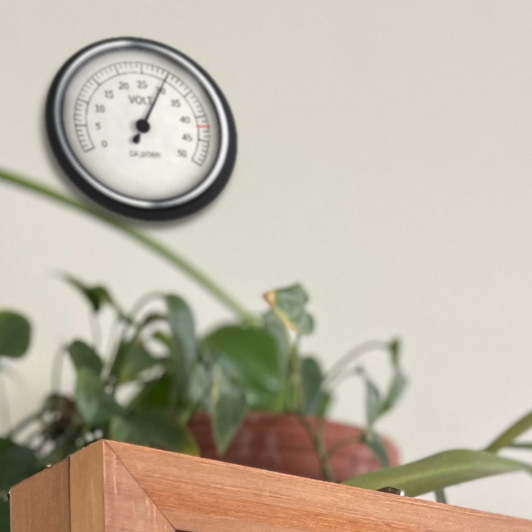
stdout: 30V
